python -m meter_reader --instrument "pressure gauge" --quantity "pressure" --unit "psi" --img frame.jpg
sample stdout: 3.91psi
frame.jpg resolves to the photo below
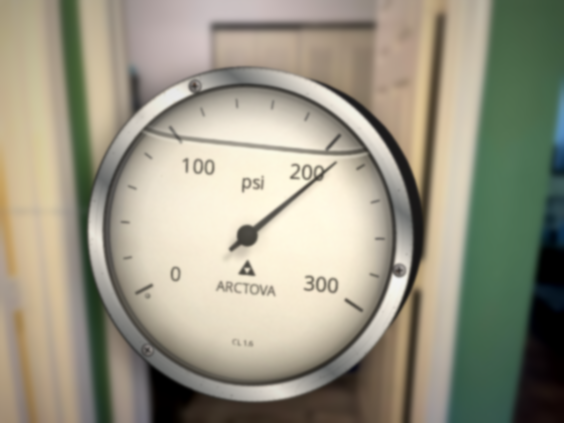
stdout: 210psi
